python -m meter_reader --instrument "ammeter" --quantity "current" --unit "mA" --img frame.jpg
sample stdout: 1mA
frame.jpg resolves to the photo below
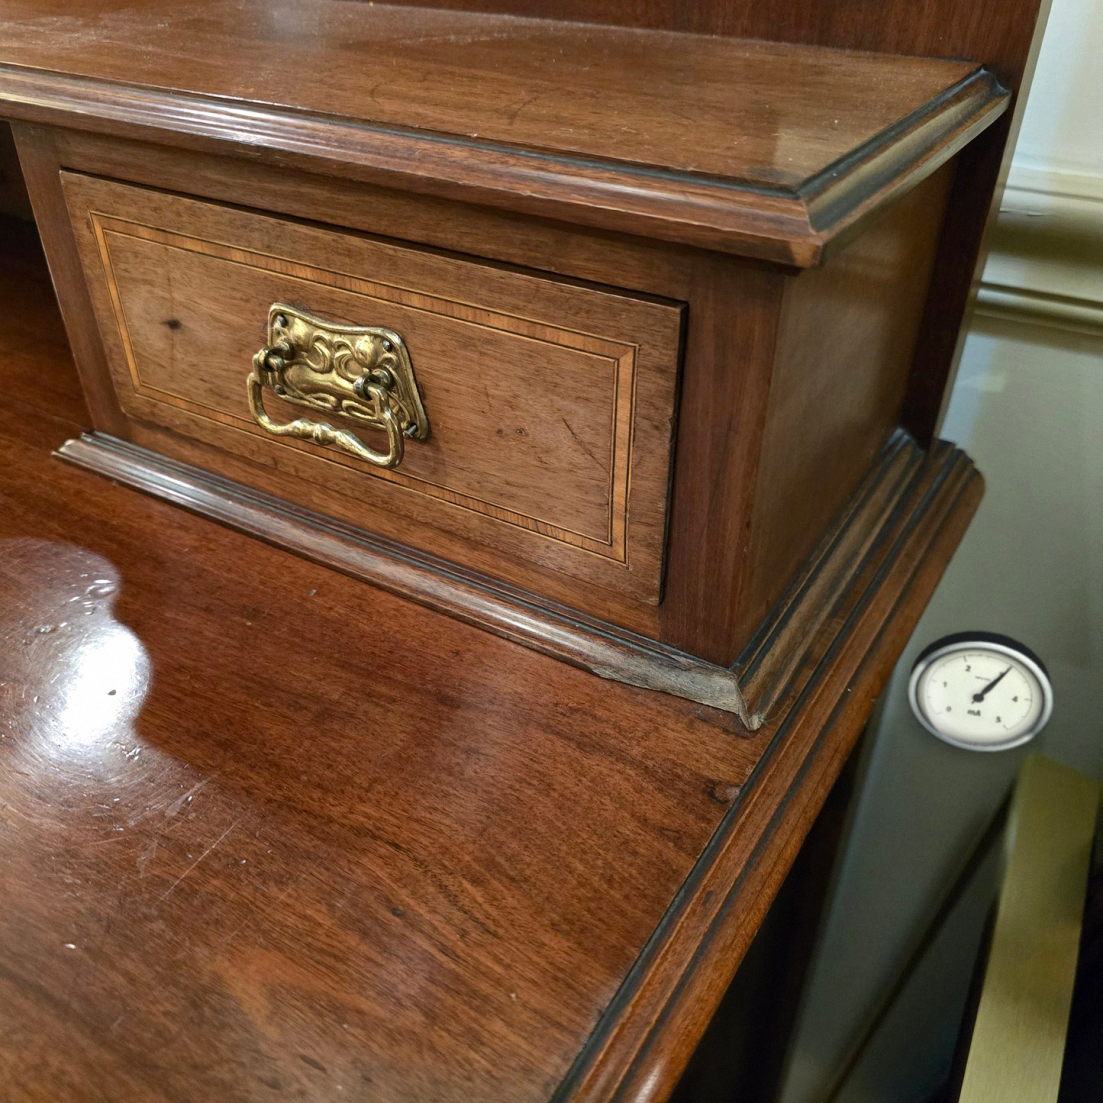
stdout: 3mA
